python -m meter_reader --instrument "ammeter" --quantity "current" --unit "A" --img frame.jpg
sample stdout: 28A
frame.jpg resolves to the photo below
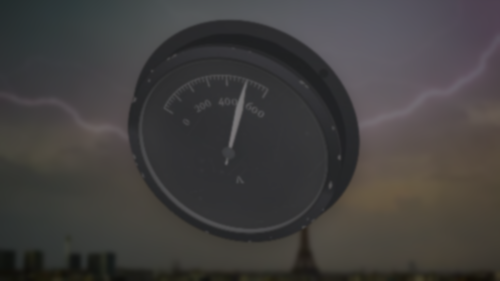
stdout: 500A
